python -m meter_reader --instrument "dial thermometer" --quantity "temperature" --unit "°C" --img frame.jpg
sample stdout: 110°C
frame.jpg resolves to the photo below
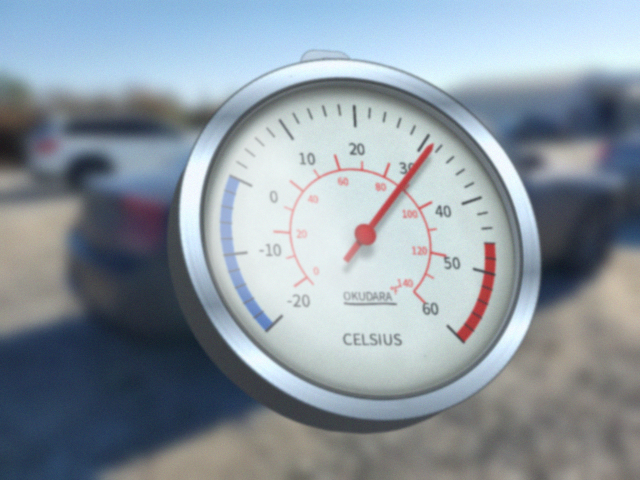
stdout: 31°C
